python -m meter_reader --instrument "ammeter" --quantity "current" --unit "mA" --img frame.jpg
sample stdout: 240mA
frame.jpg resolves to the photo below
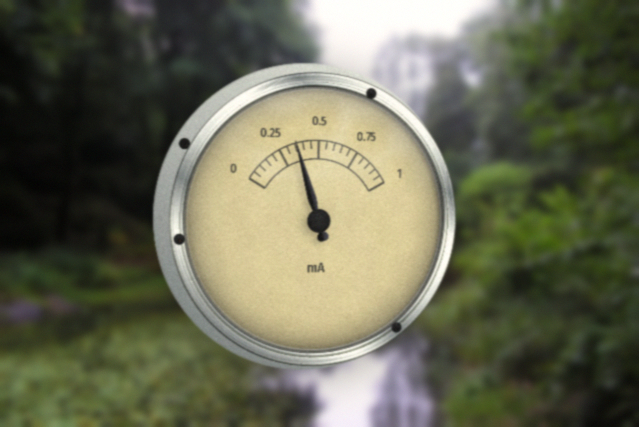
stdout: 0.35mA
